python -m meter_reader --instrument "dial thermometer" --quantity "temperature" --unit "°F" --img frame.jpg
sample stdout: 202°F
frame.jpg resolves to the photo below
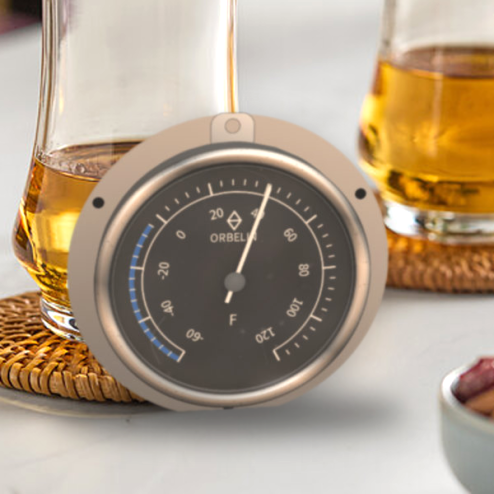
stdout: 40°F
